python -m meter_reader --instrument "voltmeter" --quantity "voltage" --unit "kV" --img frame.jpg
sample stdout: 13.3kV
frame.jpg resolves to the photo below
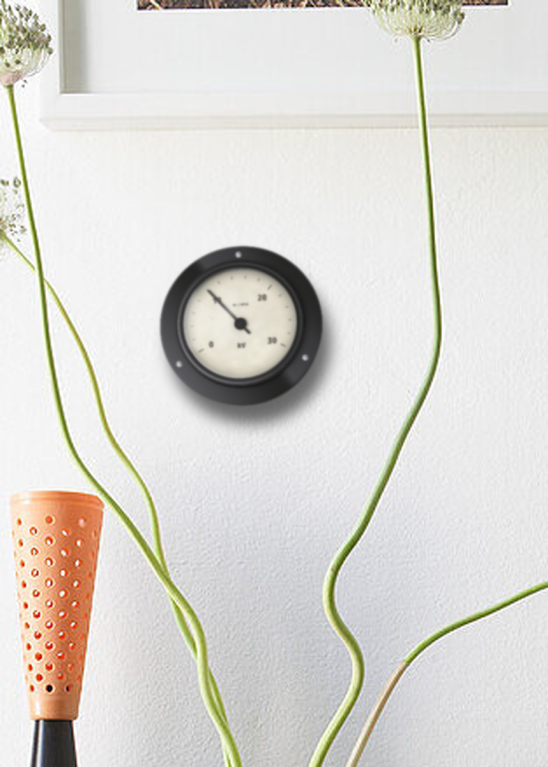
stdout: 10kV
